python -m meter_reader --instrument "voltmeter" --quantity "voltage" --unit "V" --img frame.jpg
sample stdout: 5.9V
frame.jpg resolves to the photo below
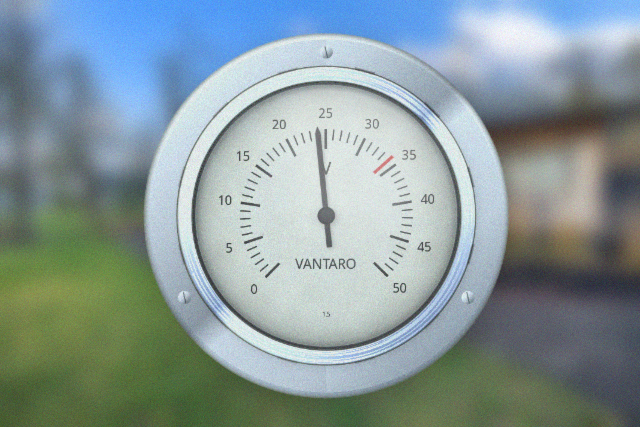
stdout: 24V
